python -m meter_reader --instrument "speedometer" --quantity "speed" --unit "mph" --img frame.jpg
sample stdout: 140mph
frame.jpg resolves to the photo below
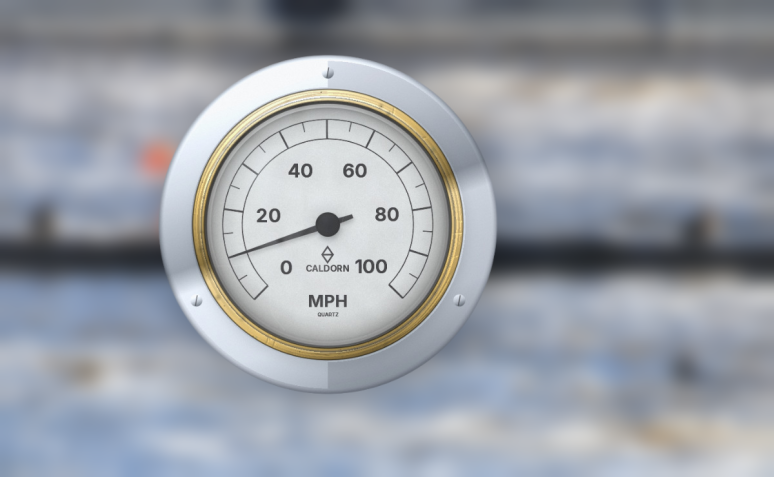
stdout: 10mph
